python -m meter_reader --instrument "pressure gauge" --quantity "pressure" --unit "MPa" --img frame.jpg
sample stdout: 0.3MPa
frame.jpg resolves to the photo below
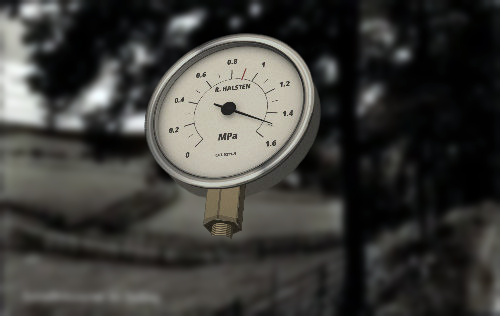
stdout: 1.5MPa
